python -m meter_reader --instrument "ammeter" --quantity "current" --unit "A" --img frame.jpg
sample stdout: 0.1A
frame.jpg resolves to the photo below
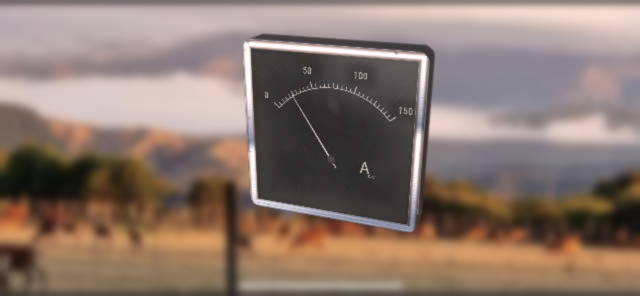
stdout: 25A
